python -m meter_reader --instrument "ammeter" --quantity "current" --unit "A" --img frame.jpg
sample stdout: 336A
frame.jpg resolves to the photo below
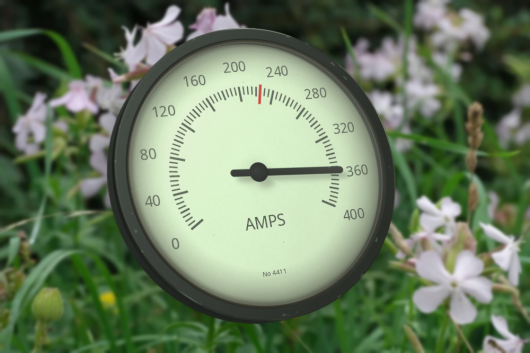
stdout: 360A
